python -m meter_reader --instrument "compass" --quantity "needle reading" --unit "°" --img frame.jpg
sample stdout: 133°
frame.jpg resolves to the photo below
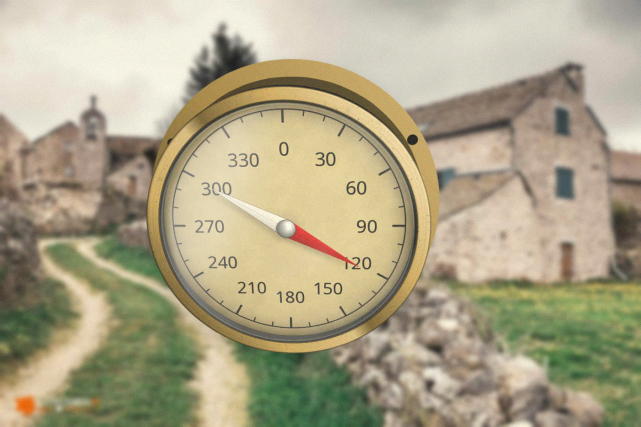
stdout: 120°
